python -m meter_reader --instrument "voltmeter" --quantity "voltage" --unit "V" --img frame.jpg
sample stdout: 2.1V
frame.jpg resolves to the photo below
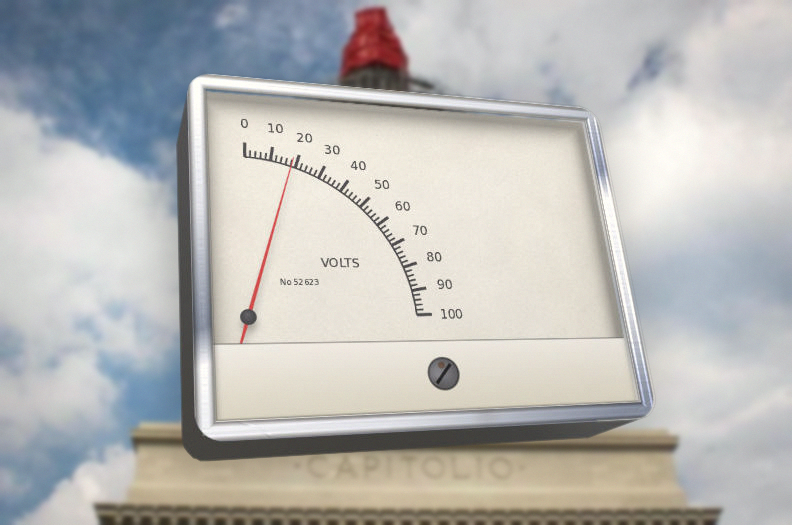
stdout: 18V
